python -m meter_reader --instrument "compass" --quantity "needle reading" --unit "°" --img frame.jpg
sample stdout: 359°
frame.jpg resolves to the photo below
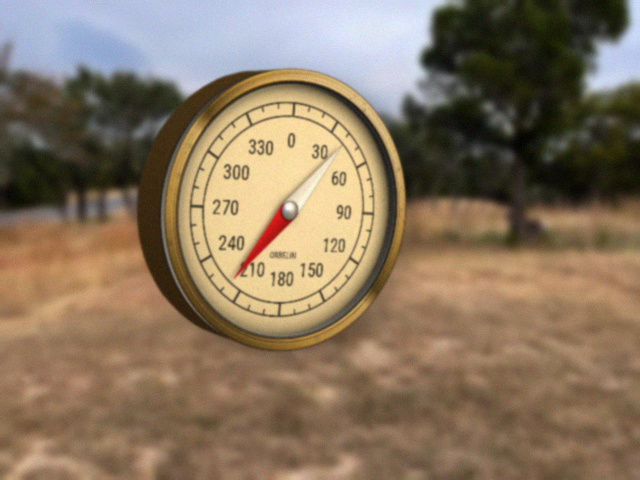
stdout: 220°
